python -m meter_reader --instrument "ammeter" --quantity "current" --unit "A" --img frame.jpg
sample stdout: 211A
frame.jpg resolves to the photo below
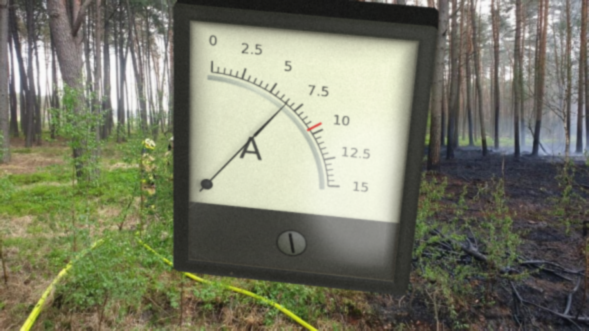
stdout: 6.5A
